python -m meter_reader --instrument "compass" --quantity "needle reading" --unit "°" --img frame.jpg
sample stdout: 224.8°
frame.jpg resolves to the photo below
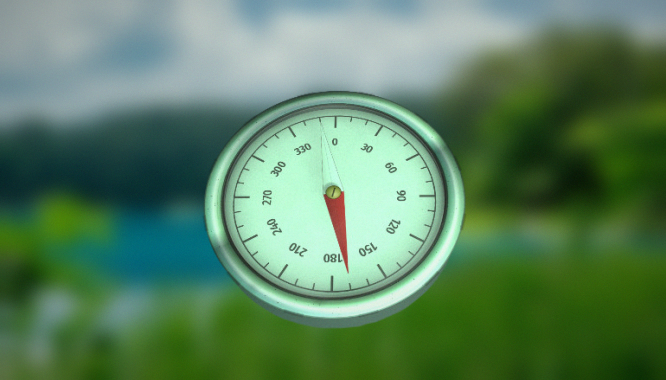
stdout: 170°
